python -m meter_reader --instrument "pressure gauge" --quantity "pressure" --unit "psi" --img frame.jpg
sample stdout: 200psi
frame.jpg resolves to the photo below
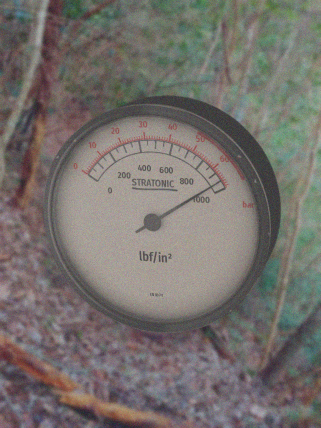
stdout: 950psi
